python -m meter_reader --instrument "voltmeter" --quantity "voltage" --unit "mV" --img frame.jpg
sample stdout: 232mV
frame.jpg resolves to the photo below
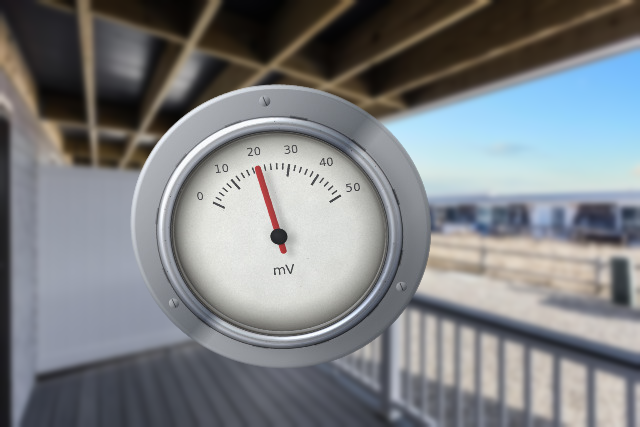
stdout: 20mV
